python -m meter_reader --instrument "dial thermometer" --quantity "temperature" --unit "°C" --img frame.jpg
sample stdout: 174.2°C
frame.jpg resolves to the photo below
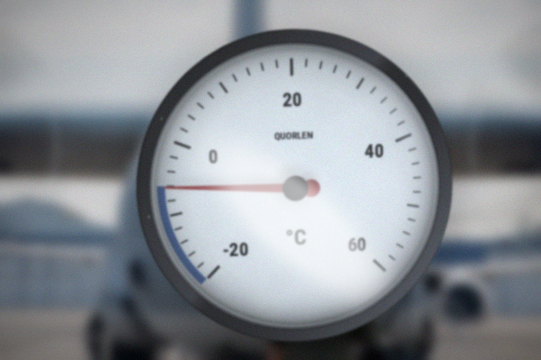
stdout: -6°C
